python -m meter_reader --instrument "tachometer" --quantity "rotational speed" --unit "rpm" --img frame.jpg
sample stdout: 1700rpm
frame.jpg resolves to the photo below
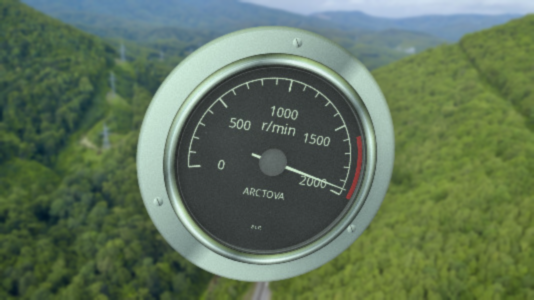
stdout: 1950rpm
